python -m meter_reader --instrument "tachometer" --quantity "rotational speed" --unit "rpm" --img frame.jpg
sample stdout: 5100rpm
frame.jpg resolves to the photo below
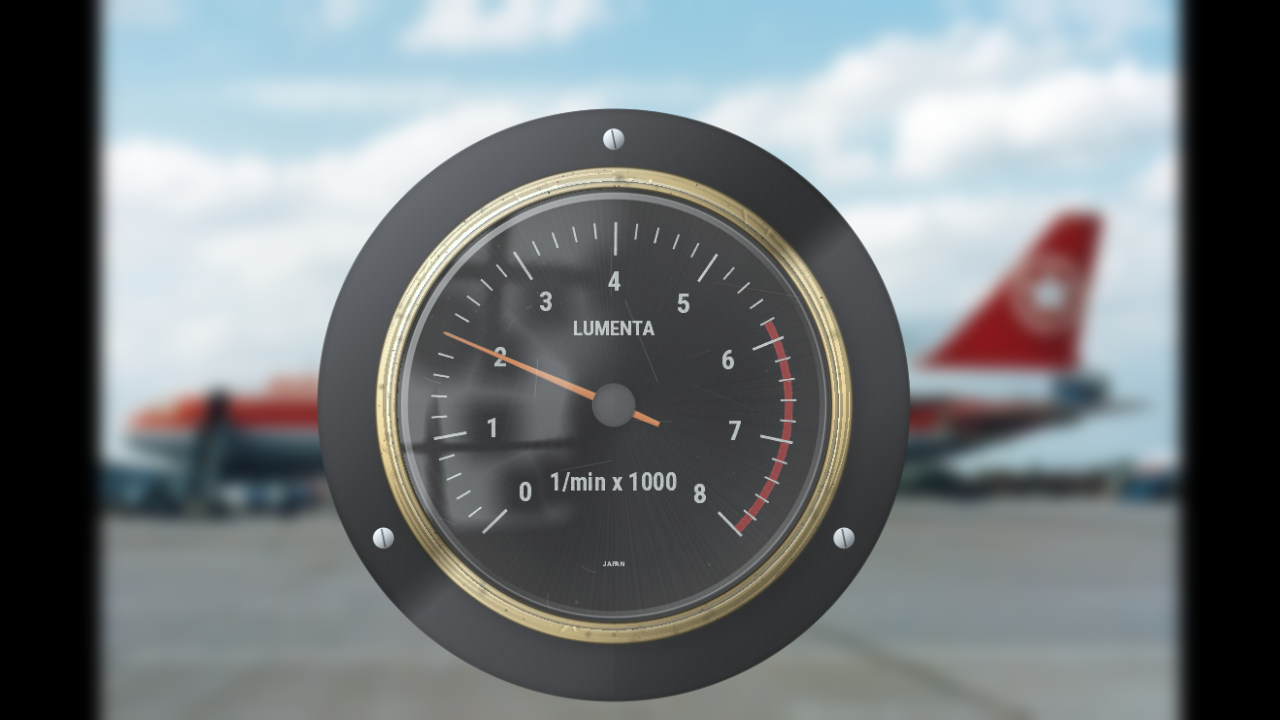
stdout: 2000rpm
